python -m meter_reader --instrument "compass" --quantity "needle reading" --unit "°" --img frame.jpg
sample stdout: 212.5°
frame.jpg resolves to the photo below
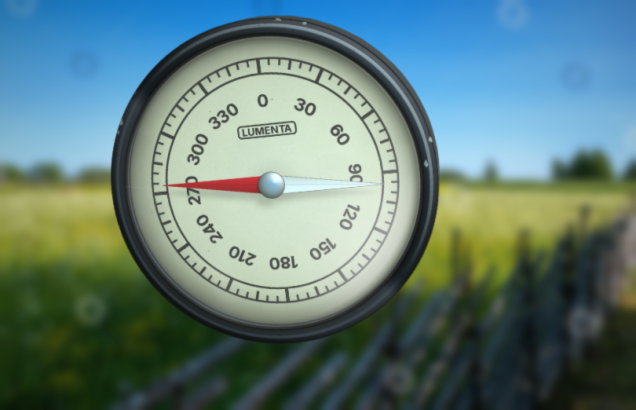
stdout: 275°
